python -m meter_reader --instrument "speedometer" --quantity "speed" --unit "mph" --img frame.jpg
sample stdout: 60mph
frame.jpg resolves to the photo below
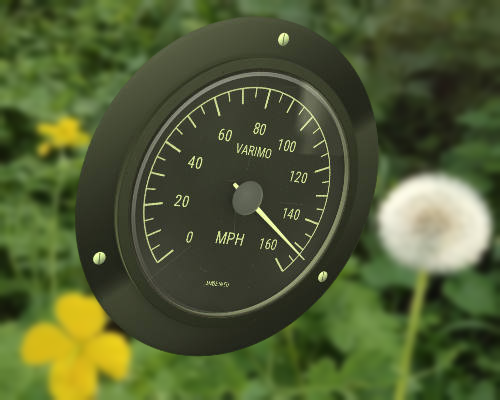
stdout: 152.5mph
